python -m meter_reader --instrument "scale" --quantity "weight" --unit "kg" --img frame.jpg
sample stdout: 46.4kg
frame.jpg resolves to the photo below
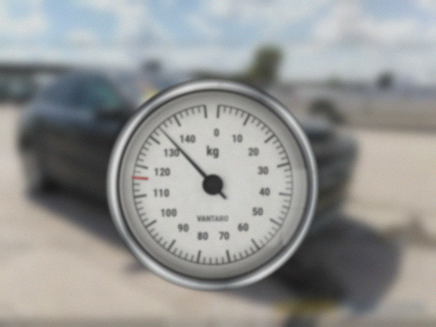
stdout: 134kg
